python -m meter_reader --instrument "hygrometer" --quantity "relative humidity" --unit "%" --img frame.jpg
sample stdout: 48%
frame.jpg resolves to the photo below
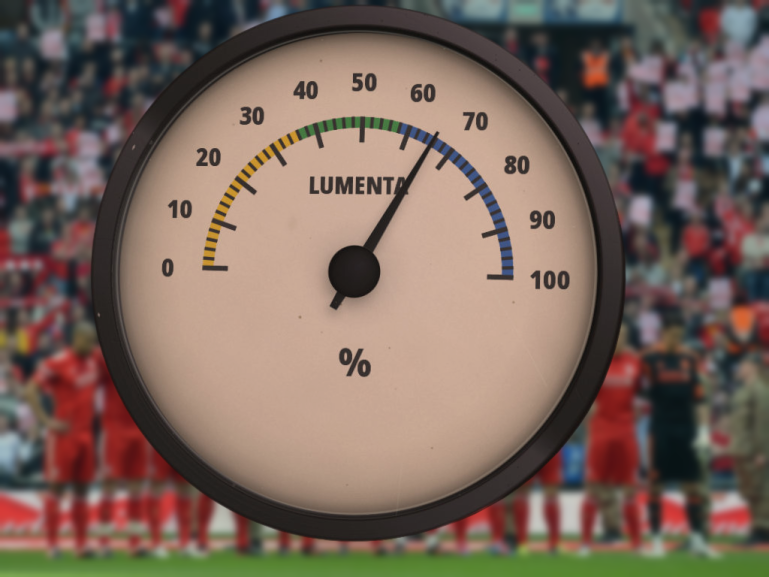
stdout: 66%
